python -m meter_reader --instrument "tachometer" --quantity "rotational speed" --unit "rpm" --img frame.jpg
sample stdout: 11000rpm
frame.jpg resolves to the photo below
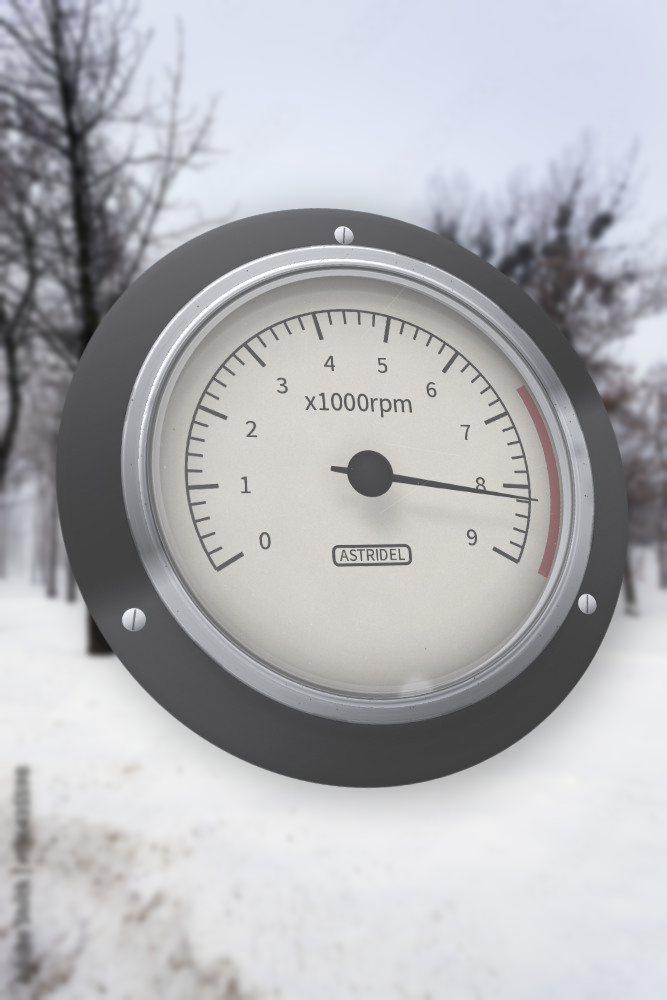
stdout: 8200rpm
